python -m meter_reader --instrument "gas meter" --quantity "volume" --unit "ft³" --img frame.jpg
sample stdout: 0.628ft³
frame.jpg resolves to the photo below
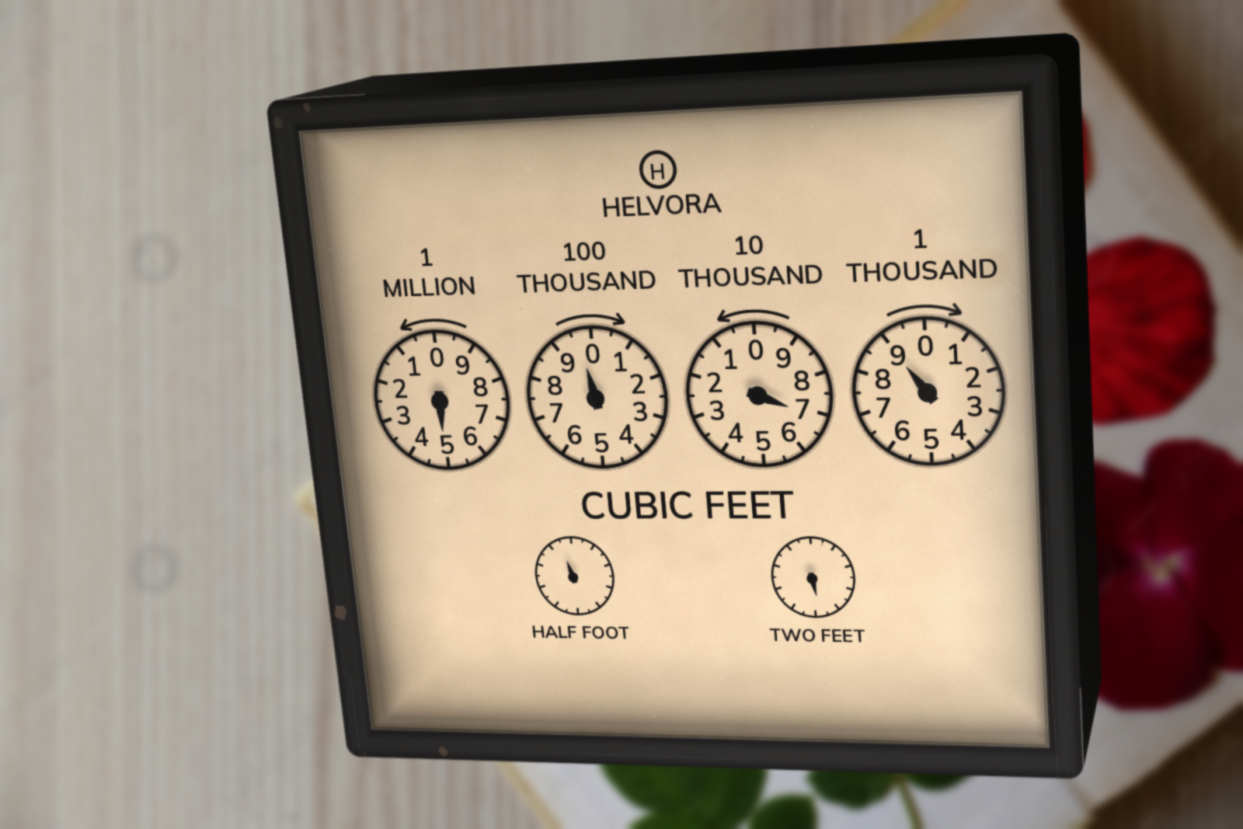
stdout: 496900ft³
